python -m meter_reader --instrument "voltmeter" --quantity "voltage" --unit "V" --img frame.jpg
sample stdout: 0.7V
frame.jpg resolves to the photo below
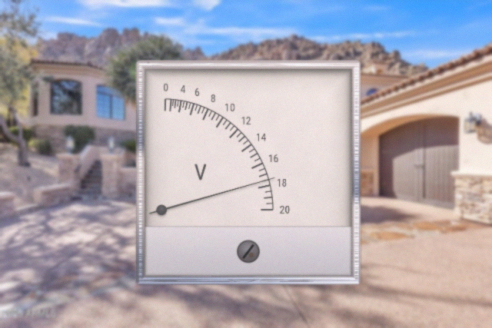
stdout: 17.5V
